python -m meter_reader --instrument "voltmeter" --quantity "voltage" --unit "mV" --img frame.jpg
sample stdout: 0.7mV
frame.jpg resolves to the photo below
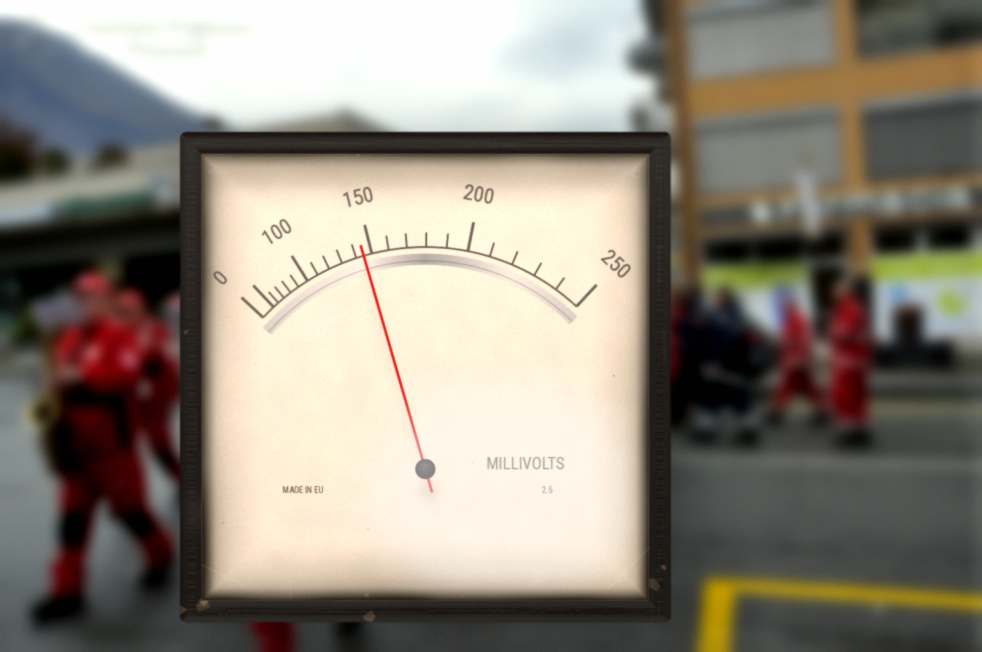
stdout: 145mV
